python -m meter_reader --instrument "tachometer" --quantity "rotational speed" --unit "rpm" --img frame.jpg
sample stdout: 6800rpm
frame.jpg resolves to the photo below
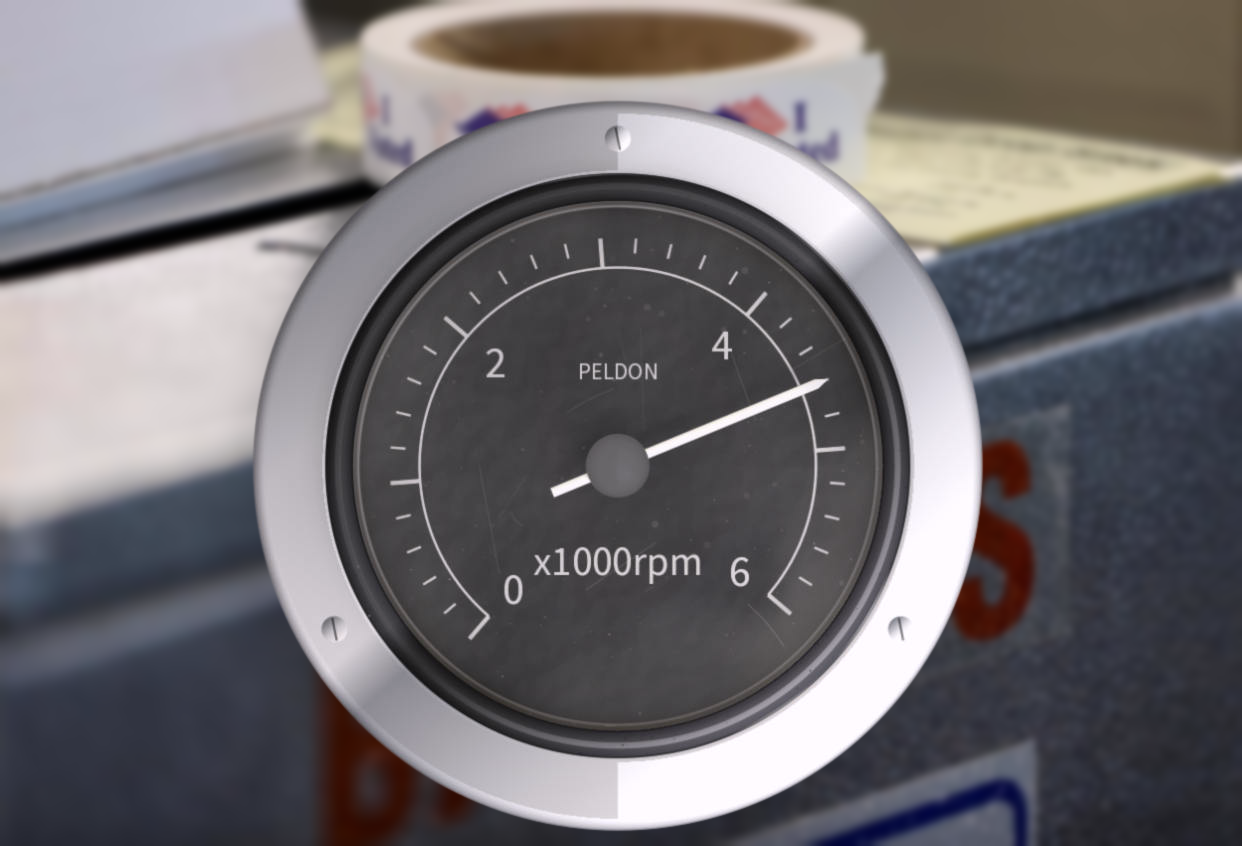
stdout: 4600rpm
